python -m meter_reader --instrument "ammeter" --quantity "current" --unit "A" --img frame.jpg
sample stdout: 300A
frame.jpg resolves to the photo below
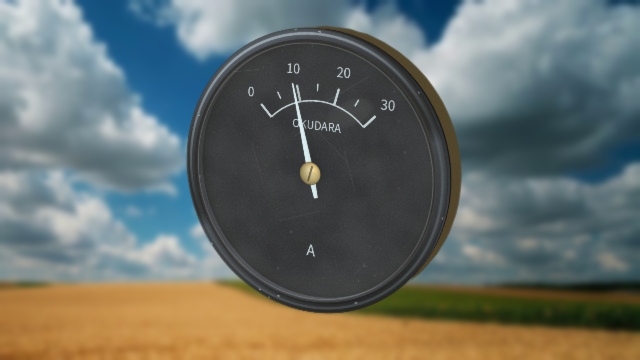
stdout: 10A
